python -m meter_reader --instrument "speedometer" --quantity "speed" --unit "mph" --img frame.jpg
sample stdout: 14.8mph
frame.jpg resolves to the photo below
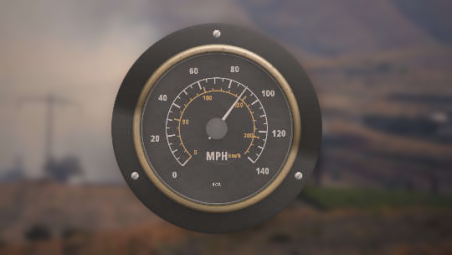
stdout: 90mph
